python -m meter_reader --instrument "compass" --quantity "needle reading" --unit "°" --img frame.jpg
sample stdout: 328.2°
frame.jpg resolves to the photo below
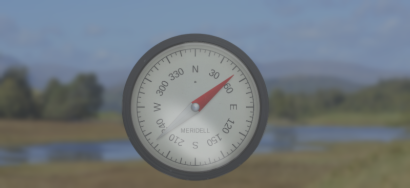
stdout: 50°
